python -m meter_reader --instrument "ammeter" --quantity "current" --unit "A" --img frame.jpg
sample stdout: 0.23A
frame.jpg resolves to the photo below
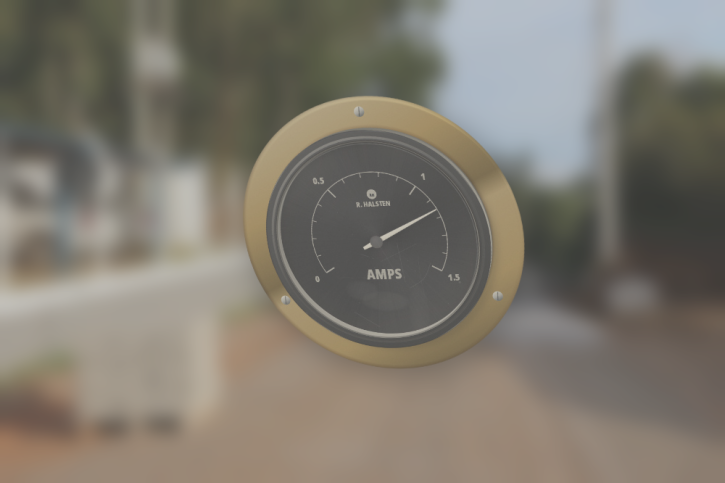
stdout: 1.15A
